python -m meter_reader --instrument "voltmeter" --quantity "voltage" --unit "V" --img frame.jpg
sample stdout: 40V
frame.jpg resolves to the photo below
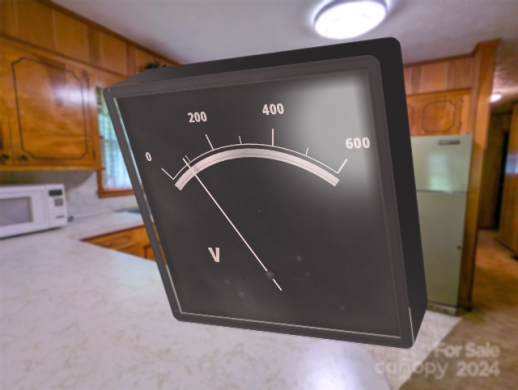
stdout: 100V
